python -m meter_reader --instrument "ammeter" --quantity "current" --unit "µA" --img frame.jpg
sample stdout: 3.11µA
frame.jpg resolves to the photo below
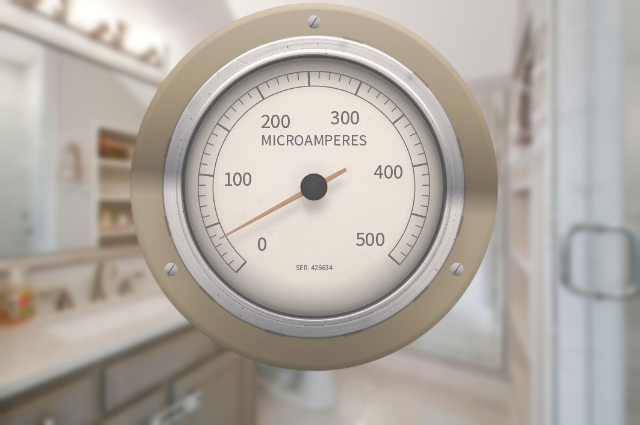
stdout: 35µA
